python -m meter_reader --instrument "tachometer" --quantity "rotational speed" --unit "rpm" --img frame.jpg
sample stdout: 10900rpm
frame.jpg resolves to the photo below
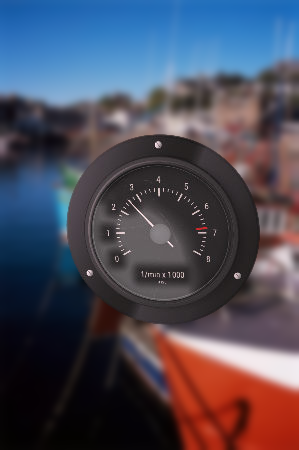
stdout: 2600rpm
